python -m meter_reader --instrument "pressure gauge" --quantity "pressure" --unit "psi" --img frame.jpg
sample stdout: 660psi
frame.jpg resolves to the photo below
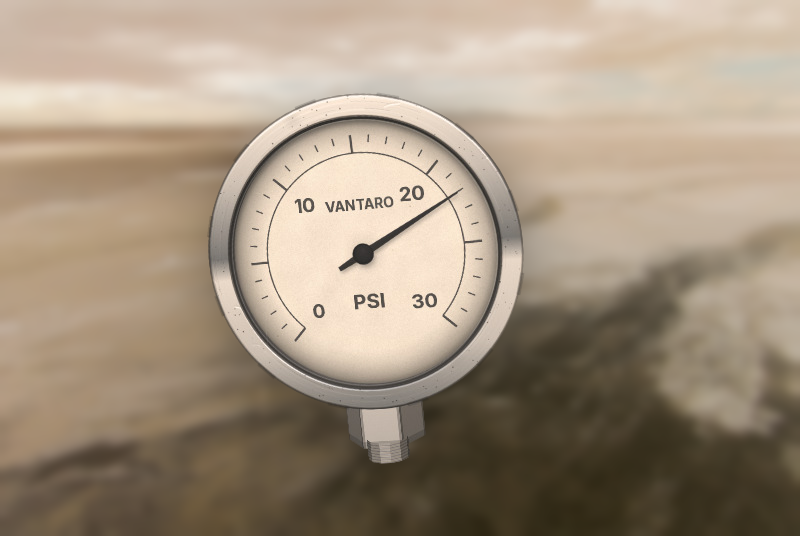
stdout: 22psi
